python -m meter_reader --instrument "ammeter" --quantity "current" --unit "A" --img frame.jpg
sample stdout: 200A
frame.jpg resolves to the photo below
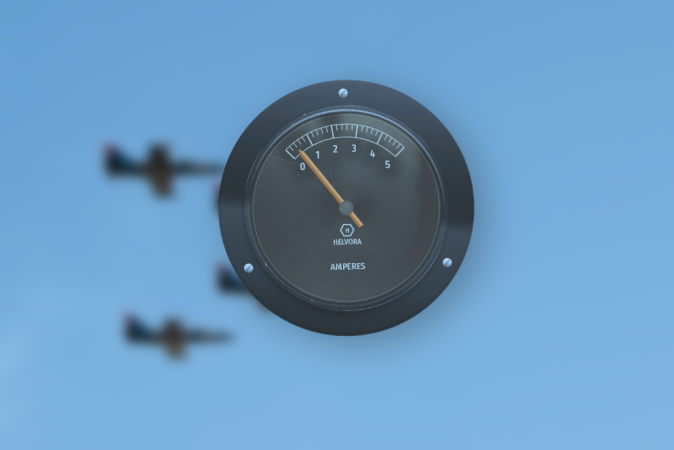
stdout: 0.4A
